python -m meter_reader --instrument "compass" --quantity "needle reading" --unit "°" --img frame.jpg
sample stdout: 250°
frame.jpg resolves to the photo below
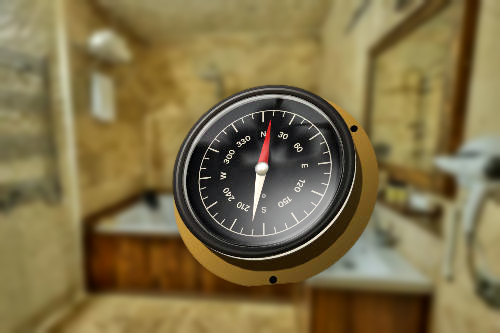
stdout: 10°
